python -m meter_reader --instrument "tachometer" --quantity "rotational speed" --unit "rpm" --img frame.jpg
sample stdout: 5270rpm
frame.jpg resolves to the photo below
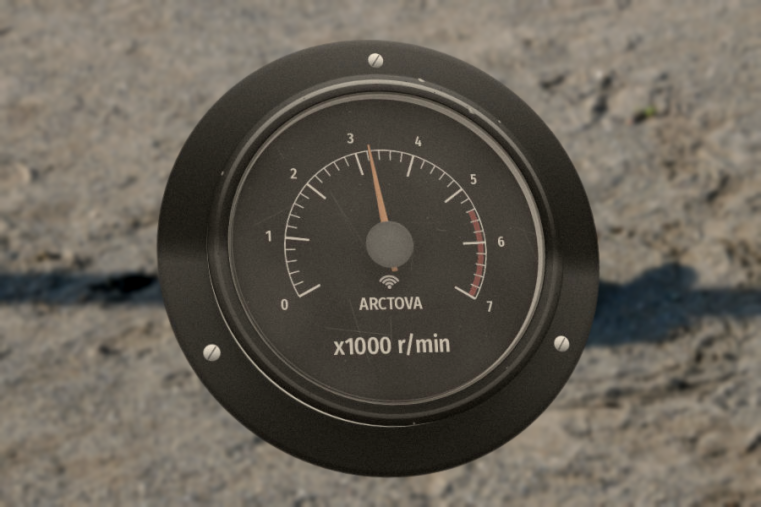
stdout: 3200rpm
